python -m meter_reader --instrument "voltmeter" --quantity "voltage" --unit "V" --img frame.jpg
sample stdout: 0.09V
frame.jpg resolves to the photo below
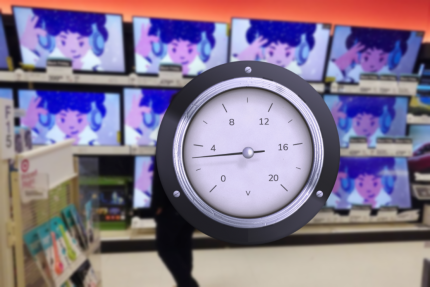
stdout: 3V
